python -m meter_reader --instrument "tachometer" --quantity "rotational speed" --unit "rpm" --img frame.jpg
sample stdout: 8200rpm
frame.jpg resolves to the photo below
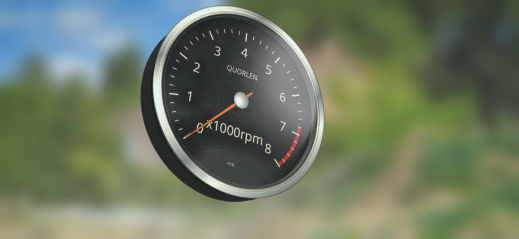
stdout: 0rpm
